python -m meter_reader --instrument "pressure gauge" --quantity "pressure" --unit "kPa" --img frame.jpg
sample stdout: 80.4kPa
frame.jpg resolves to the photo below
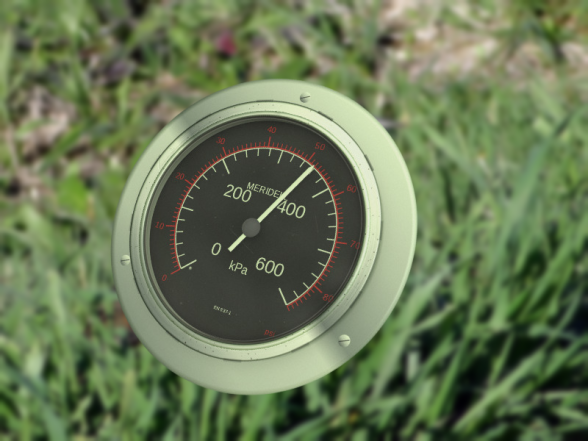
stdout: 360kPa
